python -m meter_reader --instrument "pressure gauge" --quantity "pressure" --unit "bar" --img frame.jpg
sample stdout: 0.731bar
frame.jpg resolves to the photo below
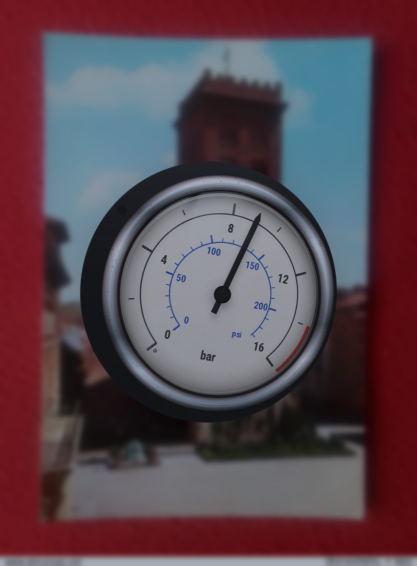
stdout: 9bar
